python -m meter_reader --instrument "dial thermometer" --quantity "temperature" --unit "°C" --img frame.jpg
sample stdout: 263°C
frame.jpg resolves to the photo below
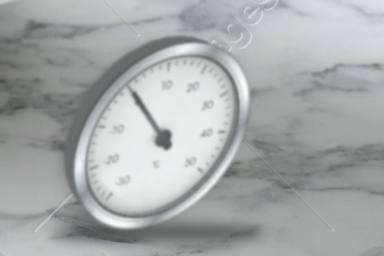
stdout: 0°C
